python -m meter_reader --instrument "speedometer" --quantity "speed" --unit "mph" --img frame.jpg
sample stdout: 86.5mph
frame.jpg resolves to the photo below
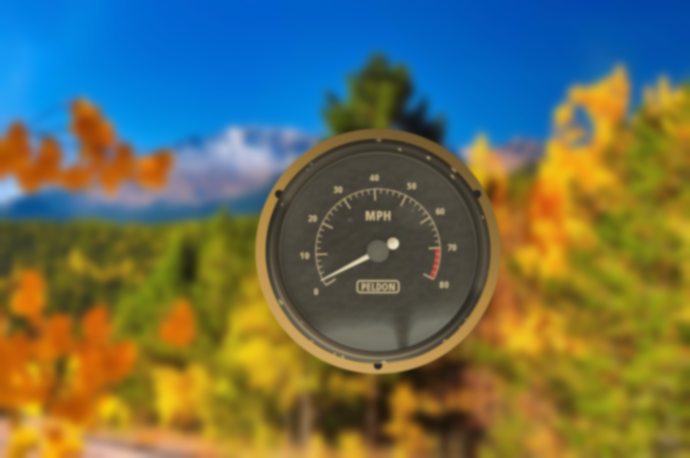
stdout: 2mph
